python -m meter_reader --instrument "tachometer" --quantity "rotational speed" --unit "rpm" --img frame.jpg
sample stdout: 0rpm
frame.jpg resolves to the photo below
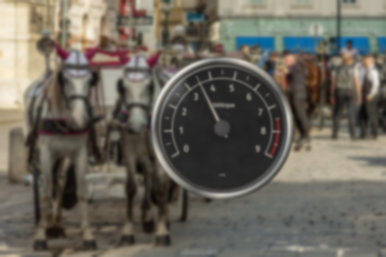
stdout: 3500rpm
